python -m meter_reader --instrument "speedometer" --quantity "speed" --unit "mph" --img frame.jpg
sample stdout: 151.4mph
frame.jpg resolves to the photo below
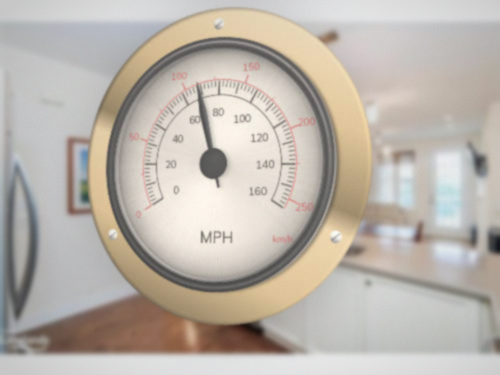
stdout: 70mph
